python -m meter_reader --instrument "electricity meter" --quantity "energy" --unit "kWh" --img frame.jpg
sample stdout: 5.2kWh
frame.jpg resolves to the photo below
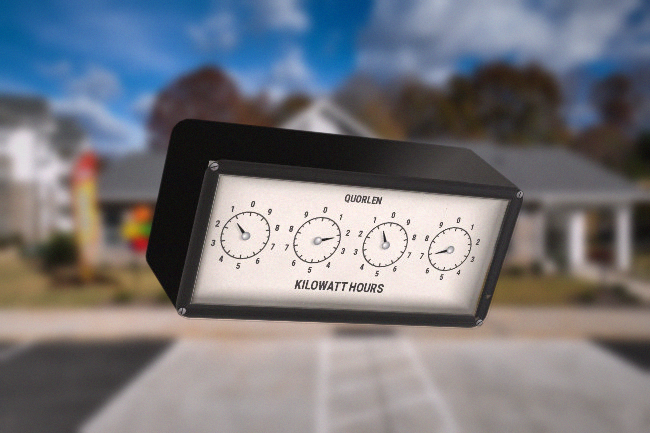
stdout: 1207kWh
